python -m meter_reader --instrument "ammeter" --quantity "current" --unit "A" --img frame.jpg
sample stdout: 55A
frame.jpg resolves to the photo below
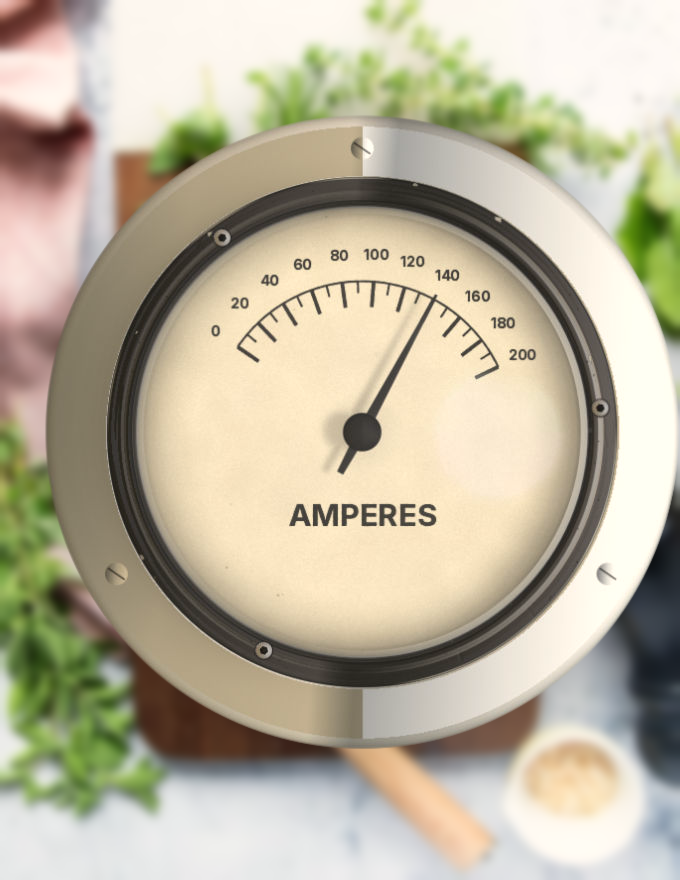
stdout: 140A
